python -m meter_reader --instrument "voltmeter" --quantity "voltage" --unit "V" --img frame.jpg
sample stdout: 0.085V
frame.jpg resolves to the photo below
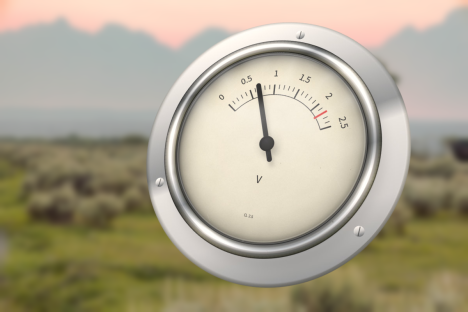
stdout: 0.7V
